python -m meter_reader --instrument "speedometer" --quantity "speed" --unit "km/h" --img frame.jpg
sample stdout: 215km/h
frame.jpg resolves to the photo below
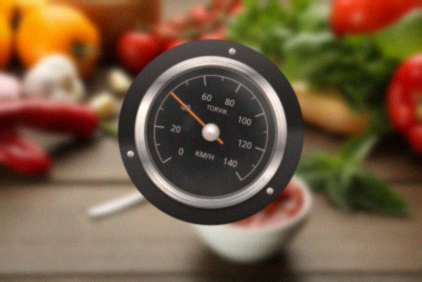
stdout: 40km/h
